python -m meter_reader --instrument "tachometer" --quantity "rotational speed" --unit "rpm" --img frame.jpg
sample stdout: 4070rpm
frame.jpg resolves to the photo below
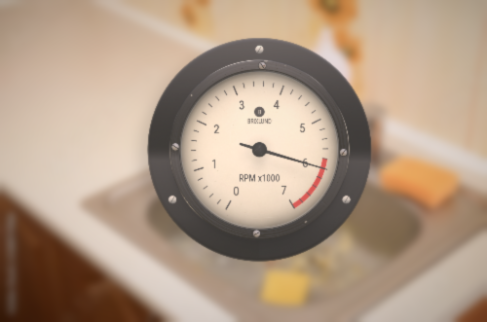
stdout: 6000rpm
